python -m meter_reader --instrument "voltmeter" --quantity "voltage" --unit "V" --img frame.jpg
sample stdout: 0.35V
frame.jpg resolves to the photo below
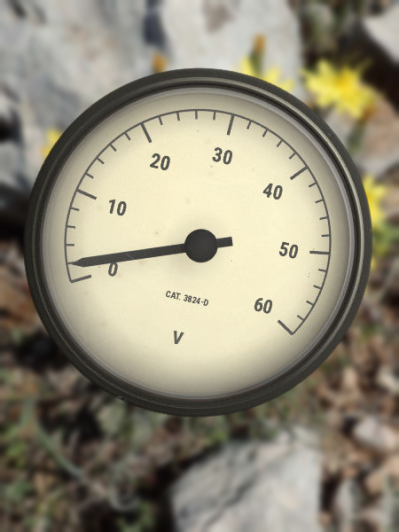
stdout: 2V
